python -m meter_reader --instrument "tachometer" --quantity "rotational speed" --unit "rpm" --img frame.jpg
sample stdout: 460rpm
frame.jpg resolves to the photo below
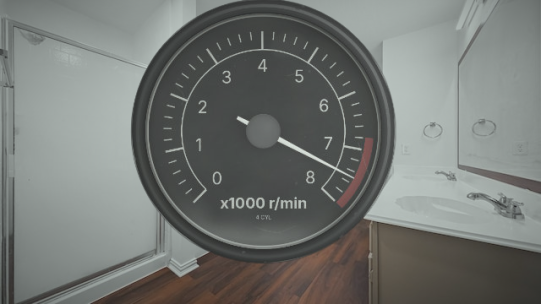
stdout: 7500rpm
